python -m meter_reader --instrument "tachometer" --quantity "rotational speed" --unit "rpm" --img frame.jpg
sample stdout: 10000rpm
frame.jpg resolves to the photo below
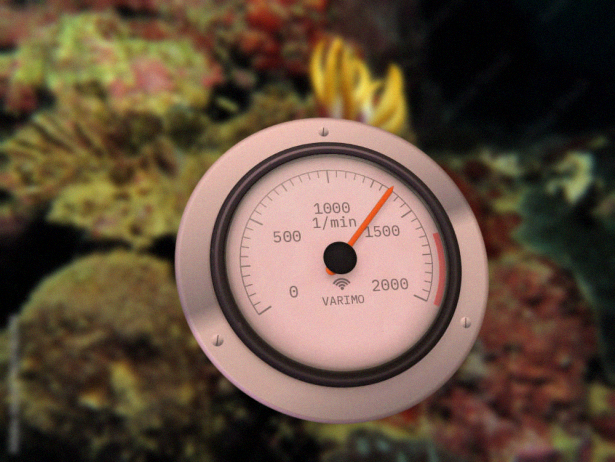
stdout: 1350rpm
